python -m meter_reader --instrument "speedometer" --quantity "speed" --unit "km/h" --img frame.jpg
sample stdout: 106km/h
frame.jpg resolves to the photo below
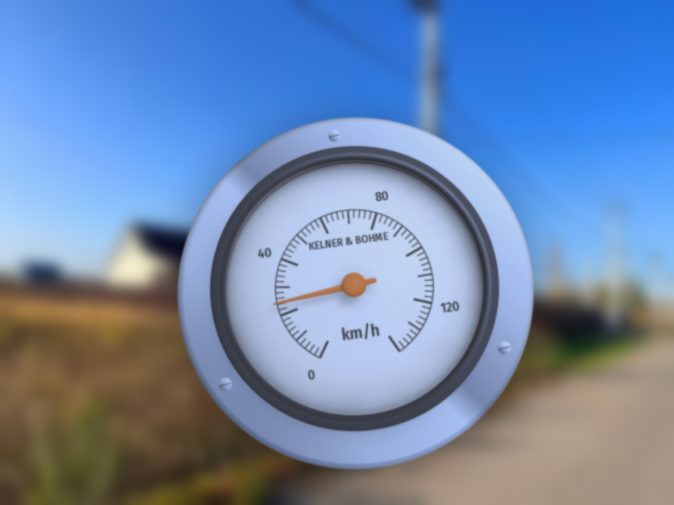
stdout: 24km/h
